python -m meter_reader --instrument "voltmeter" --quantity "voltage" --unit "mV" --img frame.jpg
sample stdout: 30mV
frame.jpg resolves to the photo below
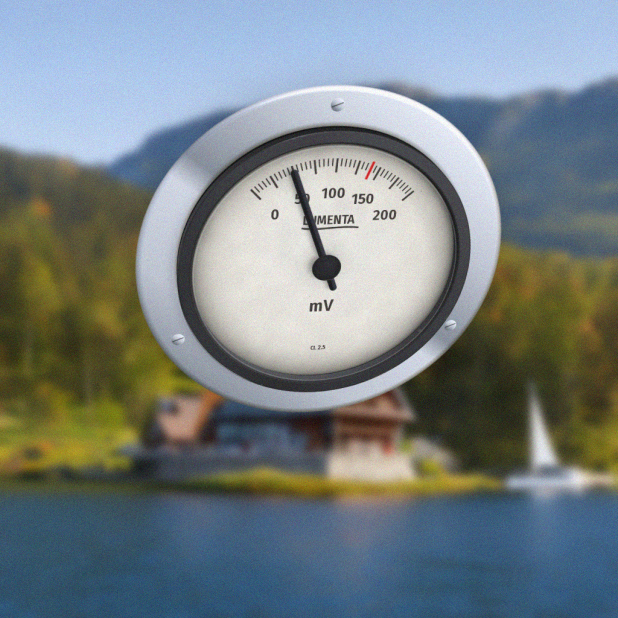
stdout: 50mV
